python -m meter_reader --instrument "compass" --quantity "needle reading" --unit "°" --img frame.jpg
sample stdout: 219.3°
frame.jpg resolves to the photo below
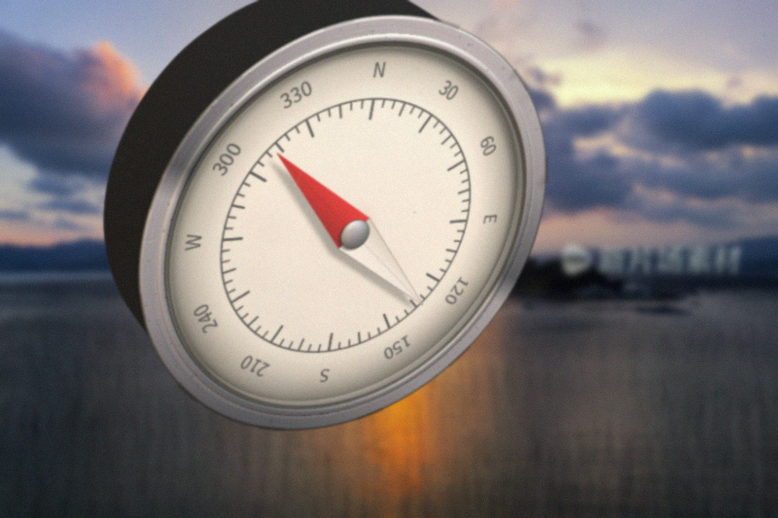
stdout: 312.5°
